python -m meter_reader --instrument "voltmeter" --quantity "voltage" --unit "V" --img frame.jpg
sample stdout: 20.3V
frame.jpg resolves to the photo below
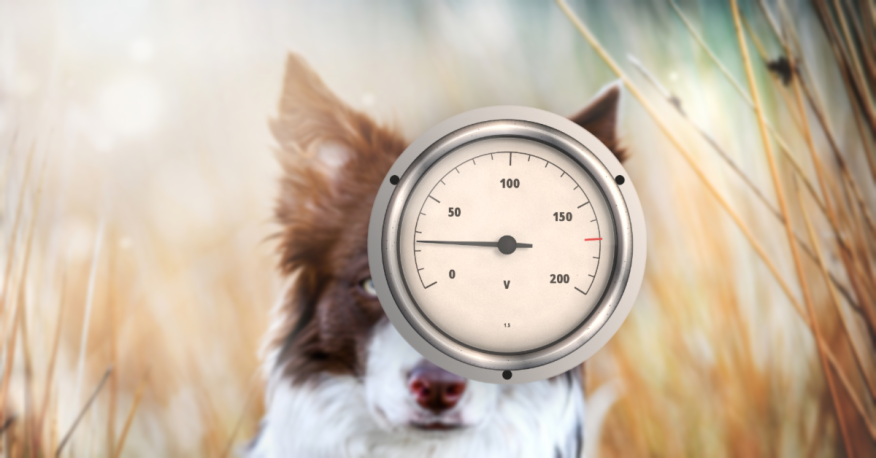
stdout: 25V
